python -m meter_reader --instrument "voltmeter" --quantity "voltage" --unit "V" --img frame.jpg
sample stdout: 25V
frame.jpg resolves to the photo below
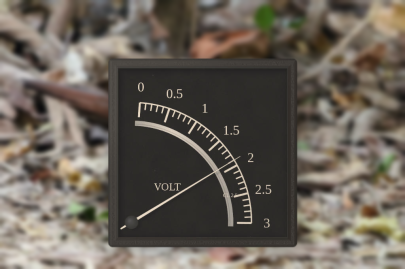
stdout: 1.9V
